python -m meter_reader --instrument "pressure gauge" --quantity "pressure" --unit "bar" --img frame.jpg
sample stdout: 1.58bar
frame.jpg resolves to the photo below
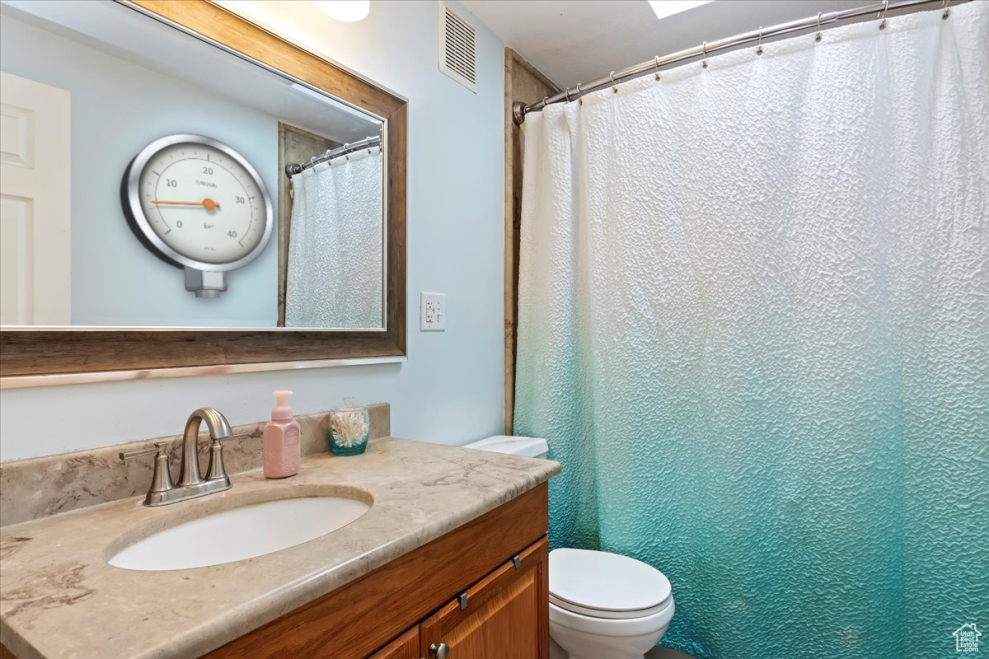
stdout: 5bar
